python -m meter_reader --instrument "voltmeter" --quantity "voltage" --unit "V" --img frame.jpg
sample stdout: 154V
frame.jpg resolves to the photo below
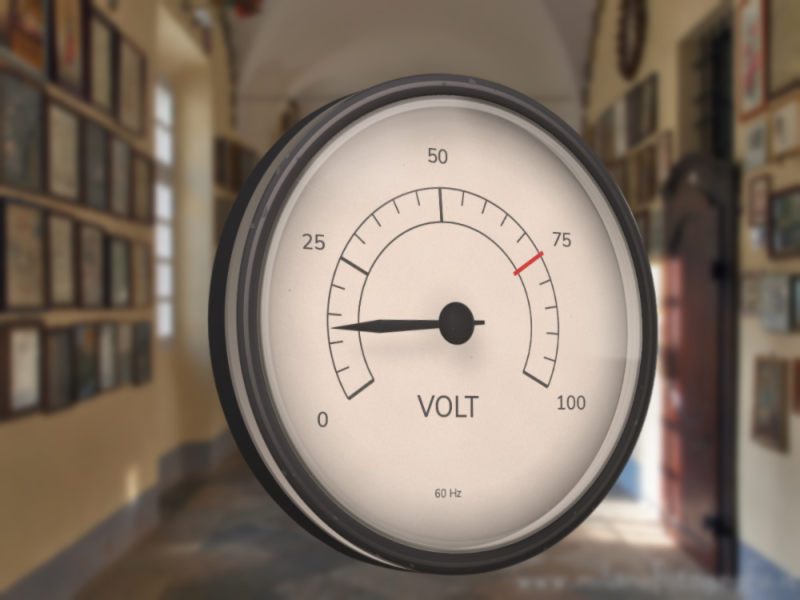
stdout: 12.5V
